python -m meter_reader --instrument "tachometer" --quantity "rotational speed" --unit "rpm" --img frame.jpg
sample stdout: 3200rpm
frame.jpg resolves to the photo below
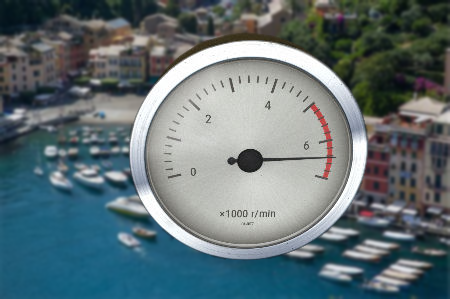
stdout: 6400rpm
